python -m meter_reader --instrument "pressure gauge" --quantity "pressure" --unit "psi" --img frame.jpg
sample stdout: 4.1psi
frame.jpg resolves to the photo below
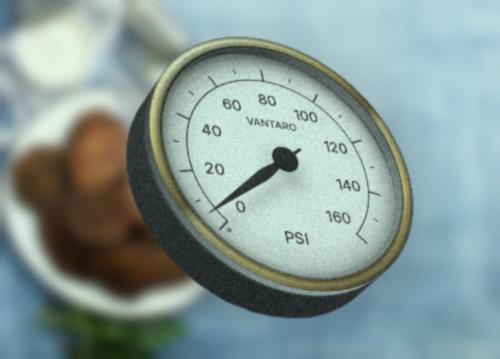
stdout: 5psi
